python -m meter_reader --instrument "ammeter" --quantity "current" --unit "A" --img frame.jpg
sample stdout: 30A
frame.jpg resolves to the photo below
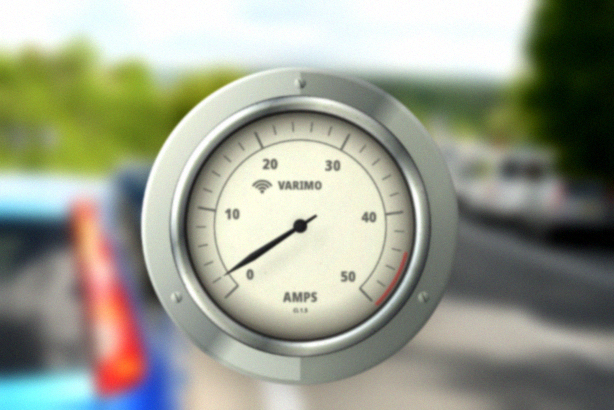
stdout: 2A
